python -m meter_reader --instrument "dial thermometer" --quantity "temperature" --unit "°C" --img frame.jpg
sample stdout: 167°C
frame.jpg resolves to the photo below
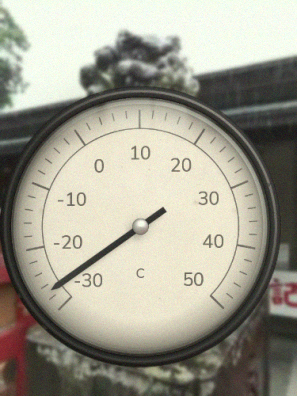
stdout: -27°C
